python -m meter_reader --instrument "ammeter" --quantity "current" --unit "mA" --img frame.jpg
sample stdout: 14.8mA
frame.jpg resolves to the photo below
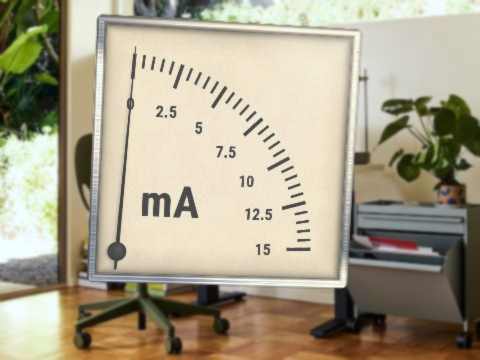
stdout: 0mA
